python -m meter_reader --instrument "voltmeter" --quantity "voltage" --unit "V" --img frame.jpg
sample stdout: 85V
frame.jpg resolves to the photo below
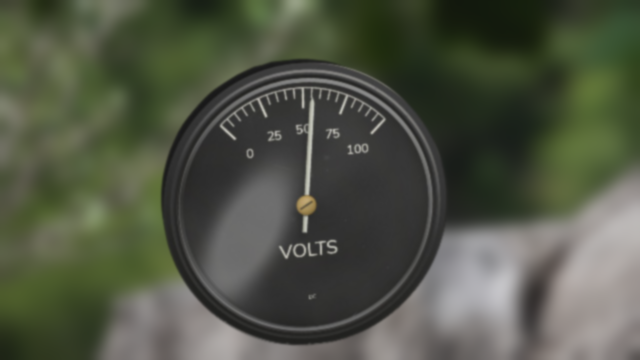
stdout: 55V
